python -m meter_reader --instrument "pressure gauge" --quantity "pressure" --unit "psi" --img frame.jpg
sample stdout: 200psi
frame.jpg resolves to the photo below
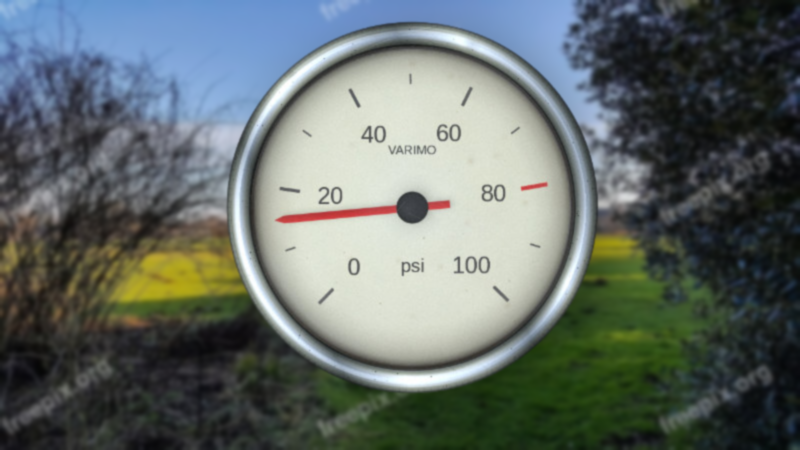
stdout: 15psi
